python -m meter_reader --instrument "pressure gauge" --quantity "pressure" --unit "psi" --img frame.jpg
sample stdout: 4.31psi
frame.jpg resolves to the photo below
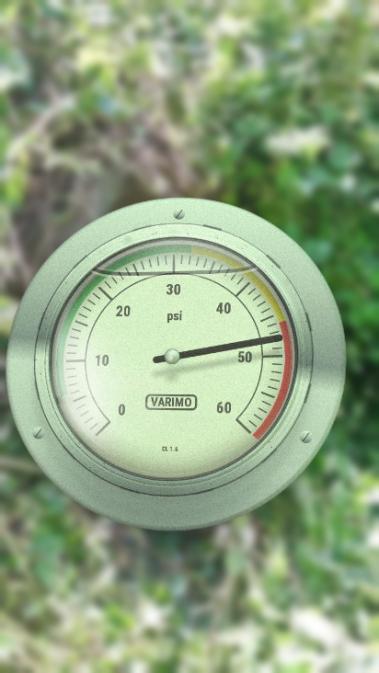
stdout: 48psi
